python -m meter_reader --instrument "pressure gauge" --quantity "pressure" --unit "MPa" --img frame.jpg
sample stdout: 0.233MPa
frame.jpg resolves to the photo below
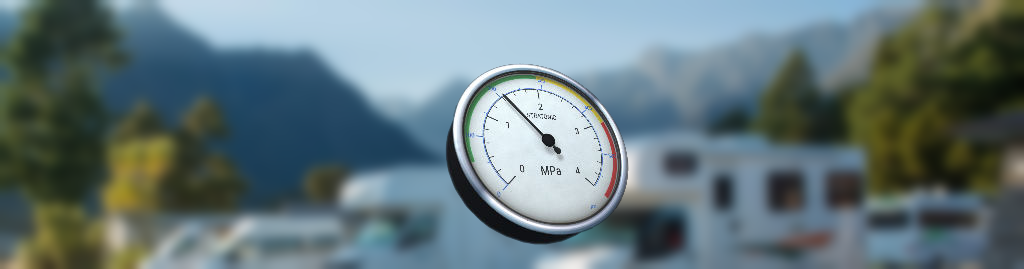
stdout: 1.4MPa
